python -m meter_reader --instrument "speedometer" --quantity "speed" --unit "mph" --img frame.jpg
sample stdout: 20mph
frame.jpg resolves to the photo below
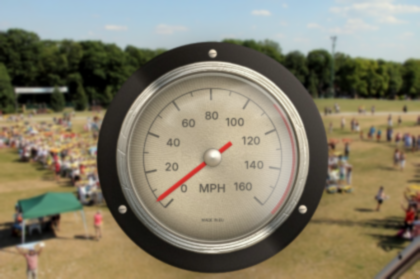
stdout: 5mph
